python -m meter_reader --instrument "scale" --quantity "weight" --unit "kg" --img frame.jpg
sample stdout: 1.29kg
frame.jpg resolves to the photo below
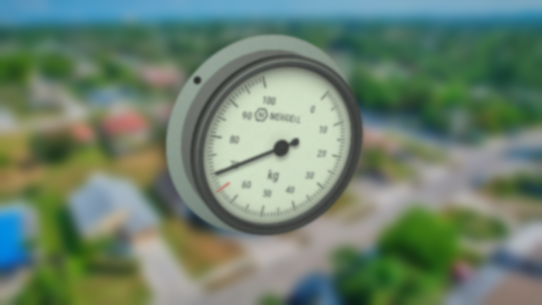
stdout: 70kg
